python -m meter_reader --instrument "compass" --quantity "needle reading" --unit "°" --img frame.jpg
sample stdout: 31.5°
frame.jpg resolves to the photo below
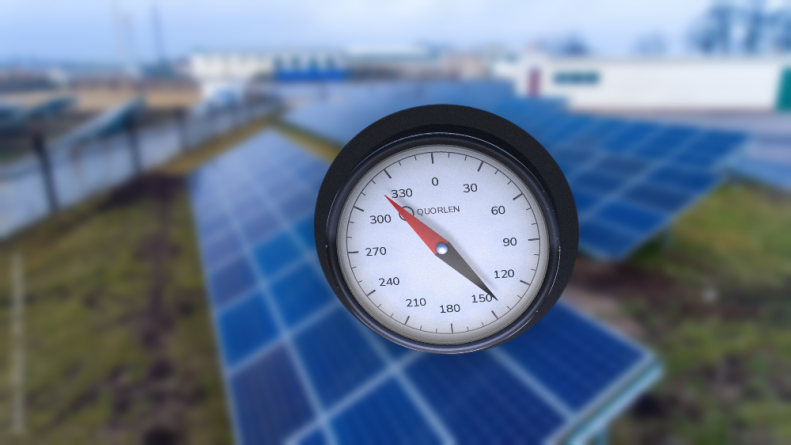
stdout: 320°
